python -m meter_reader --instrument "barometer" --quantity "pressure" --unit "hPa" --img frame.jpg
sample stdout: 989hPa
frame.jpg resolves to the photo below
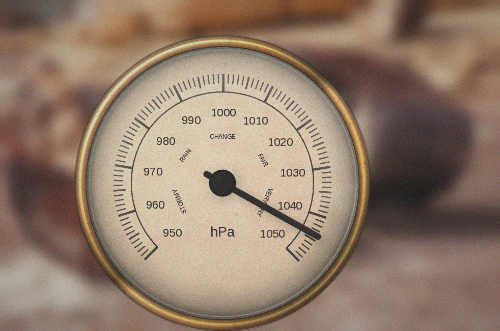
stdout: 1044hPa
